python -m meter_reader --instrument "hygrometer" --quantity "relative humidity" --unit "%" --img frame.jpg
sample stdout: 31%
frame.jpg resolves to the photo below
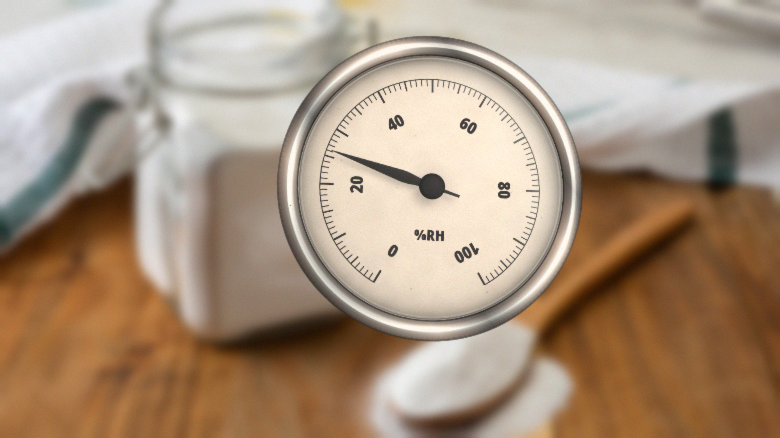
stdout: 26%
